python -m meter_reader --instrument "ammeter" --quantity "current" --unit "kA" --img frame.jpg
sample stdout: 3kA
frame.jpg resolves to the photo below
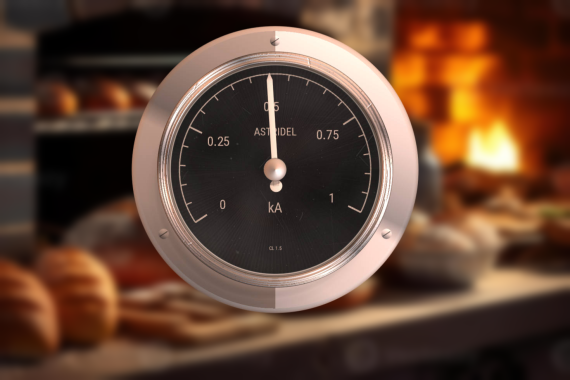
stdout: 0.5kA
